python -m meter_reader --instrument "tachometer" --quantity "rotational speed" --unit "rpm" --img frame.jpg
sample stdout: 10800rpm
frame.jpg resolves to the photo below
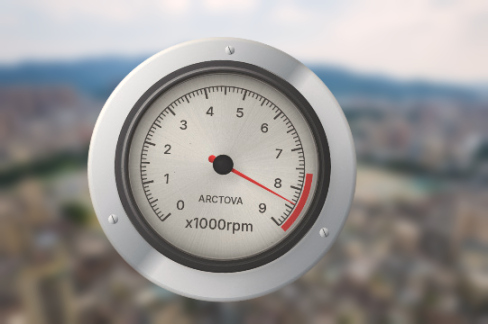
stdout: 8400rpm
